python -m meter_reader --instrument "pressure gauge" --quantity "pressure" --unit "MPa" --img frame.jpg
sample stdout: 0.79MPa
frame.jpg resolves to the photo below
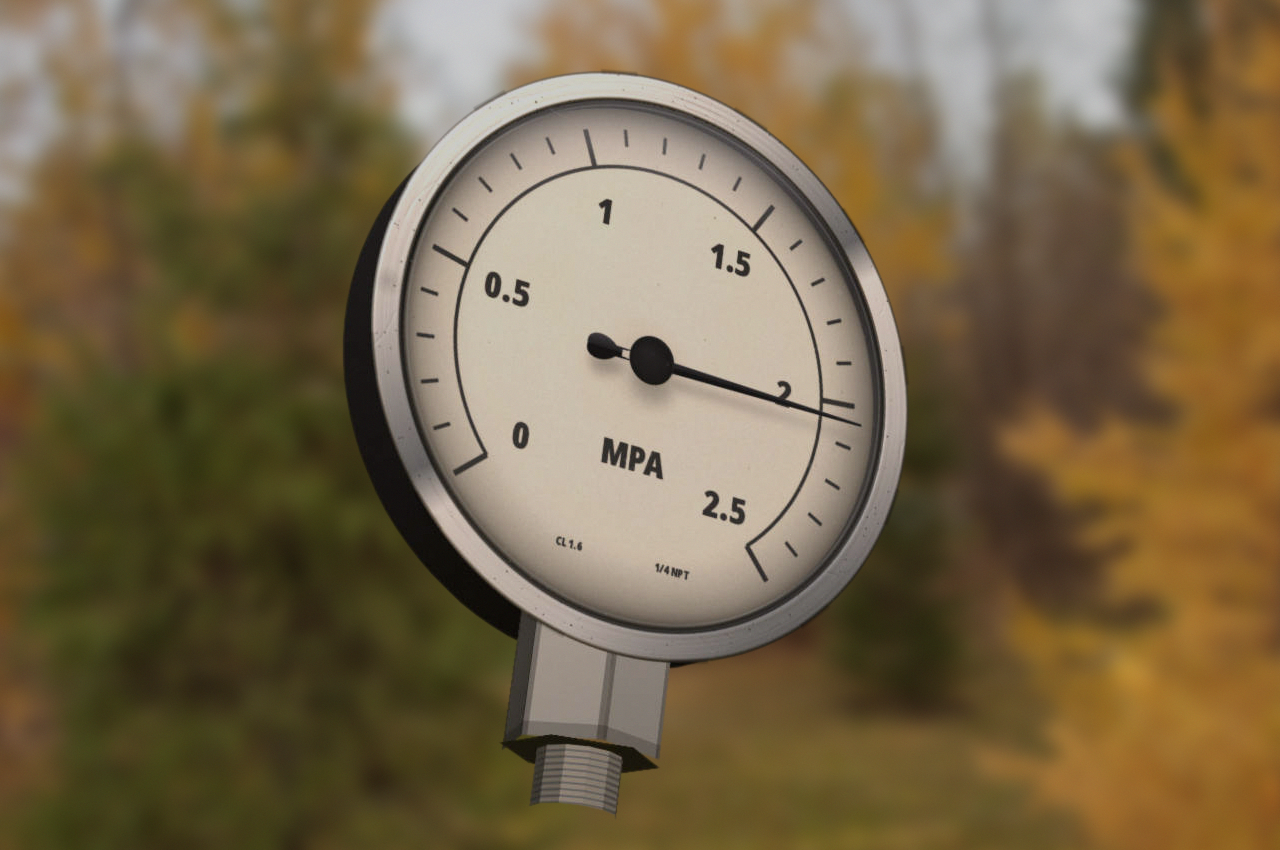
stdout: 2.05MPa
